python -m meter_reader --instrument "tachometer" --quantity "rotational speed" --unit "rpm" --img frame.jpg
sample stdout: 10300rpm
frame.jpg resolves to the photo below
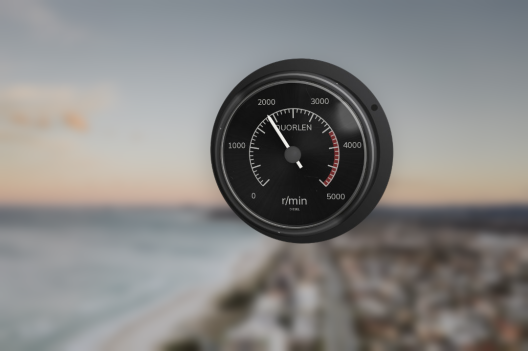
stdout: 1900rpm
